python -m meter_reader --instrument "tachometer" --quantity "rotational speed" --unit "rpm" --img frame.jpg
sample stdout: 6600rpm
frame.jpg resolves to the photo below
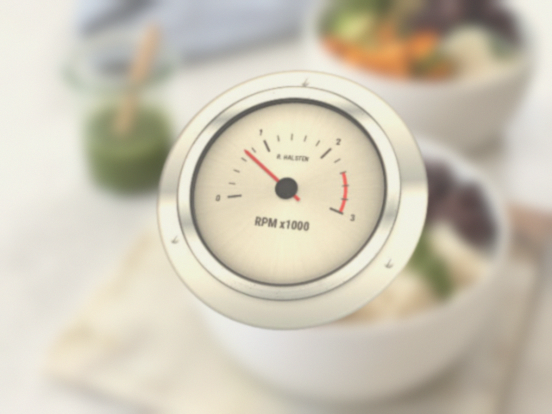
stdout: 700rpm
